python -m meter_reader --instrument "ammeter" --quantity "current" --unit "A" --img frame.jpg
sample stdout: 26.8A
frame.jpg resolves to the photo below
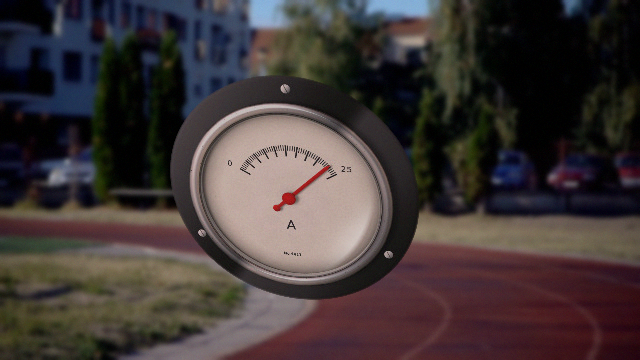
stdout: 22.5A
